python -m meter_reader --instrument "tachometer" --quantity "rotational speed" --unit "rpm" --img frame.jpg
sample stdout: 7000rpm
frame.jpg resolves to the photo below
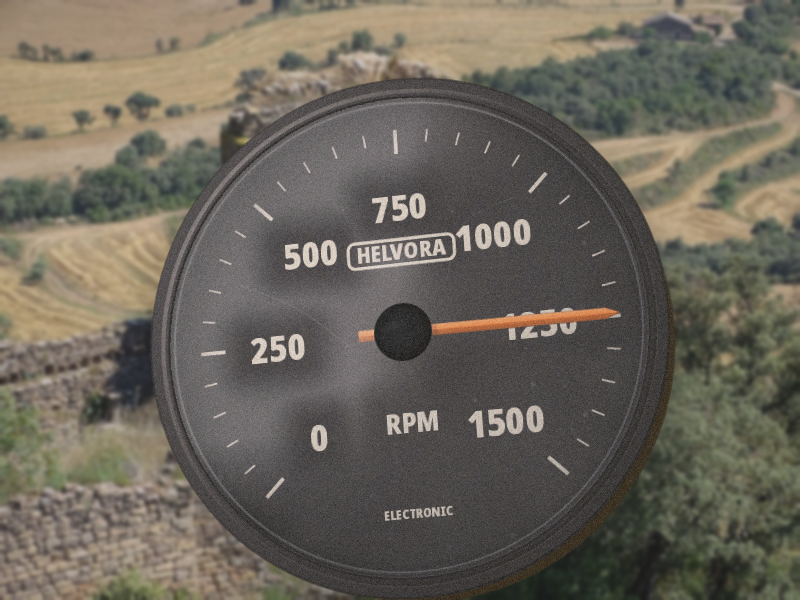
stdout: 1250rpm
